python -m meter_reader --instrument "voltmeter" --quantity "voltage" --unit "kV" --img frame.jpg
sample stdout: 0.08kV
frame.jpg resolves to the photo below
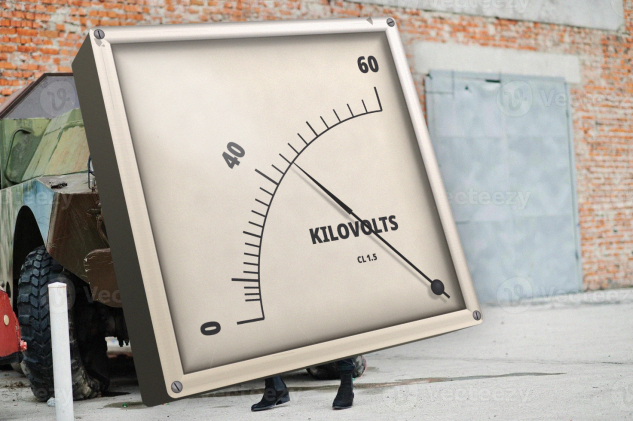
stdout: 44kV
